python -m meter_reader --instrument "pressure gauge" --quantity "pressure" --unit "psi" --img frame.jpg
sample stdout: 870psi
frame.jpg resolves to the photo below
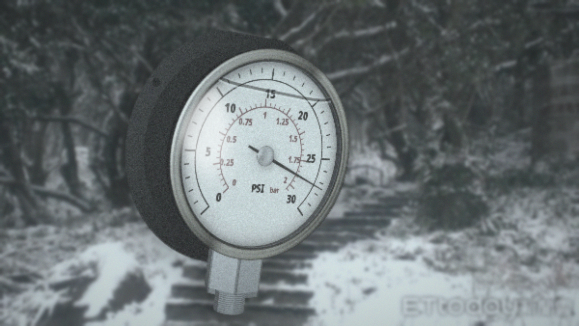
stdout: 27.5psi
